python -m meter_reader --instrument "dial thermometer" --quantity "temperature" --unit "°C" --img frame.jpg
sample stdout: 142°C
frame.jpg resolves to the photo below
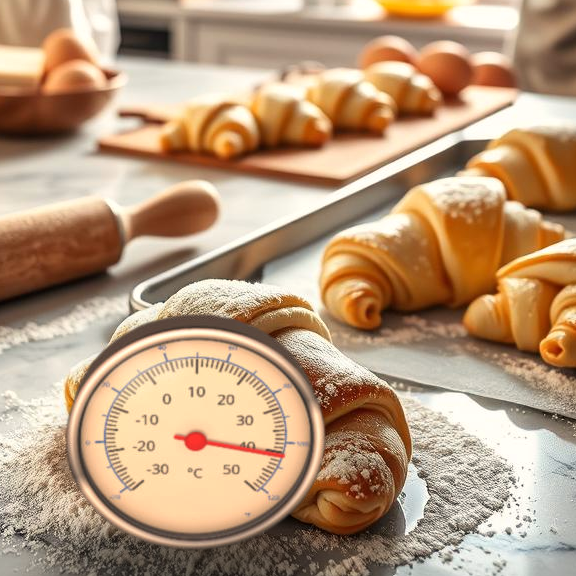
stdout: 40°C
